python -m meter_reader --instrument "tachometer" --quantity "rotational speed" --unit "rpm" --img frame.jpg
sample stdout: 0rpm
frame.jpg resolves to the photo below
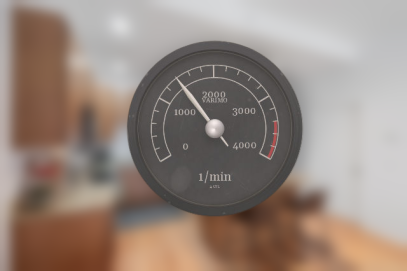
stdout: 1400rpm
